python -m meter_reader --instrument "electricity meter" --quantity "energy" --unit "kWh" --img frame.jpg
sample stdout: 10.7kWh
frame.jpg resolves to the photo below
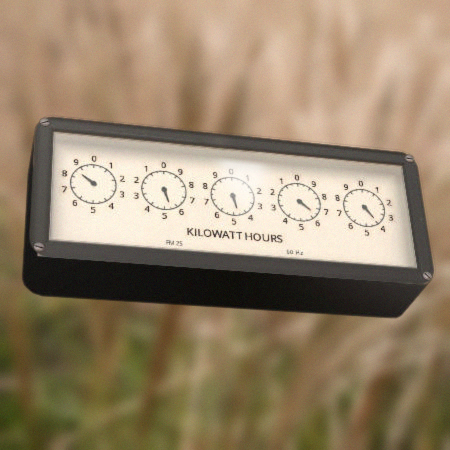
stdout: 85464kWh
